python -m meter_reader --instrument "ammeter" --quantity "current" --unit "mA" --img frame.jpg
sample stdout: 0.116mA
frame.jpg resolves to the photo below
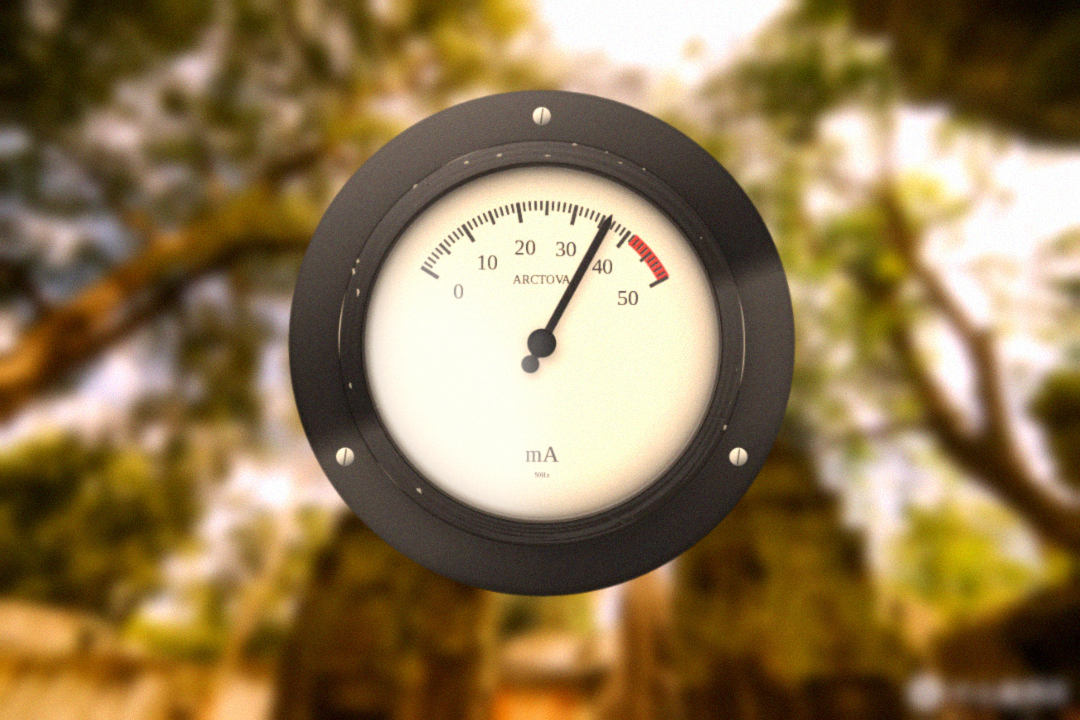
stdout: 36mA
